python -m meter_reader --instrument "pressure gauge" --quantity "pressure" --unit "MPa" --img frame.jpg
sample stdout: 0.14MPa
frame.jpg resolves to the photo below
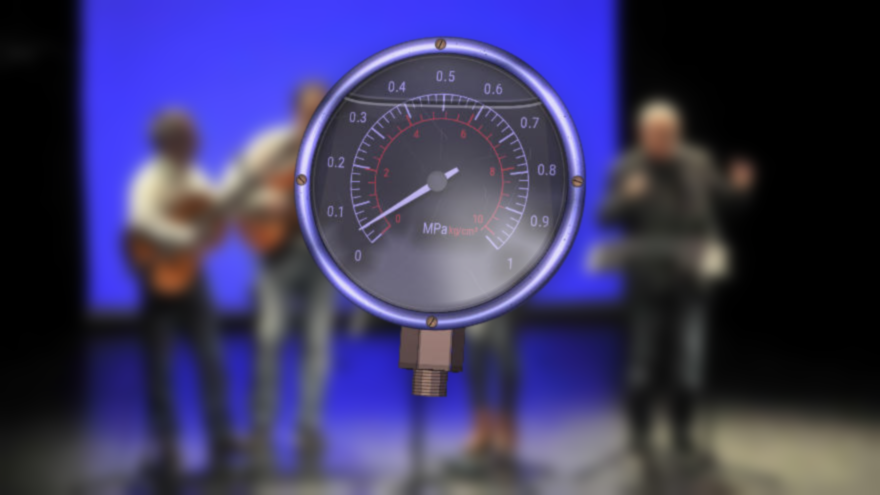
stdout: 0.04MPa
